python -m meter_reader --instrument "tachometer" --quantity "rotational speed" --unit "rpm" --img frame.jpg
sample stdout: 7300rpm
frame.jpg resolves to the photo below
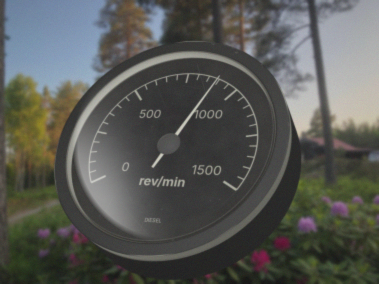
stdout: 900rpm
